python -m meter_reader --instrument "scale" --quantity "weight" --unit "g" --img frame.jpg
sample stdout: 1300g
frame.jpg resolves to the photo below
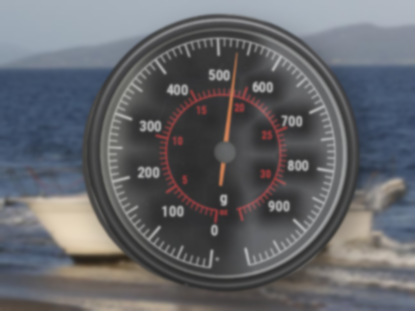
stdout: 530g
